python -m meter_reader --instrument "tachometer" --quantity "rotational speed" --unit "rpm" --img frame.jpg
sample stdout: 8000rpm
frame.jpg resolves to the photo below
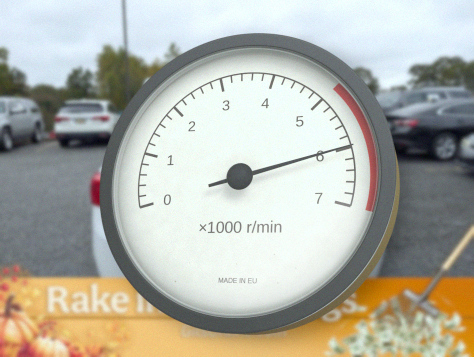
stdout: 6000rpm
